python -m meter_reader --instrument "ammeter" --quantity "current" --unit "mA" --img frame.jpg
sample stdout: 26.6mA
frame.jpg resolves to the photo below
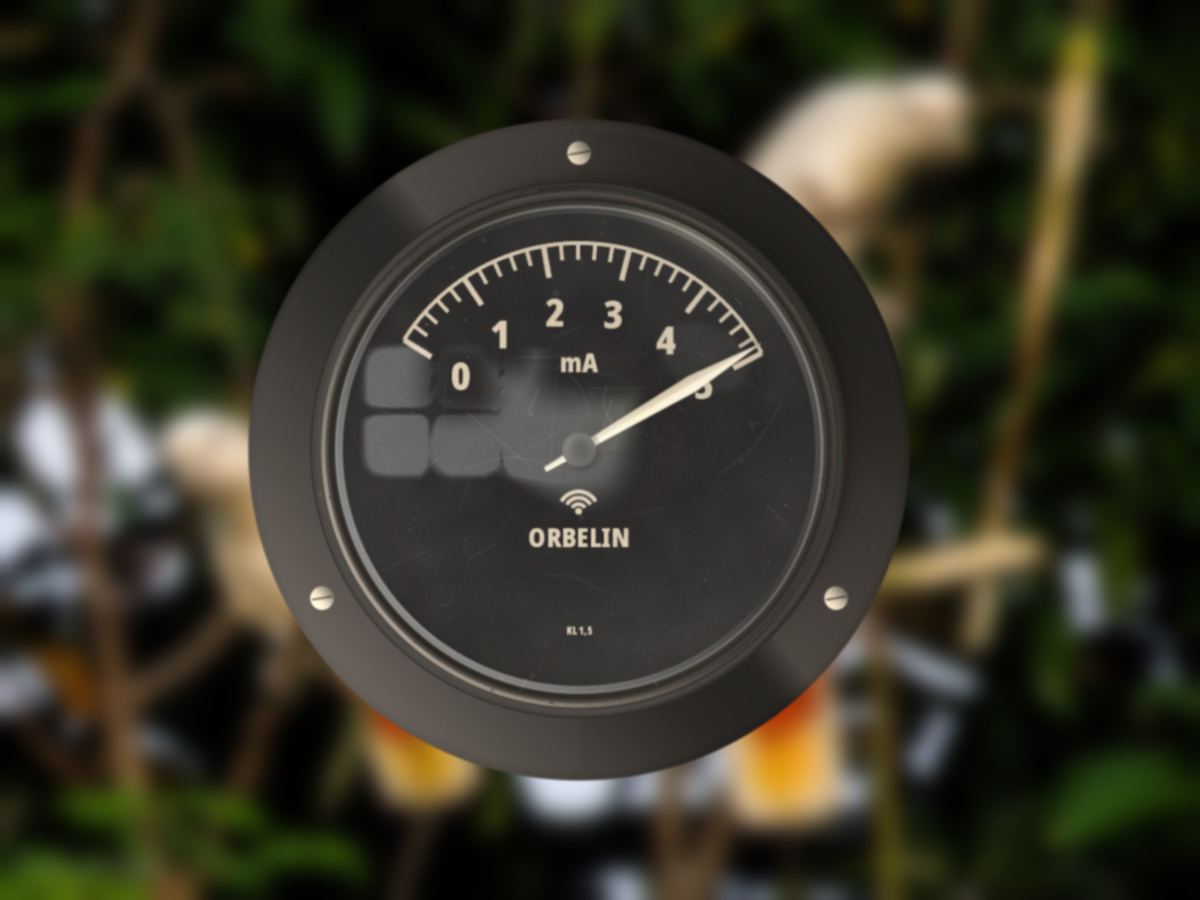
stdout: 4.9mA
